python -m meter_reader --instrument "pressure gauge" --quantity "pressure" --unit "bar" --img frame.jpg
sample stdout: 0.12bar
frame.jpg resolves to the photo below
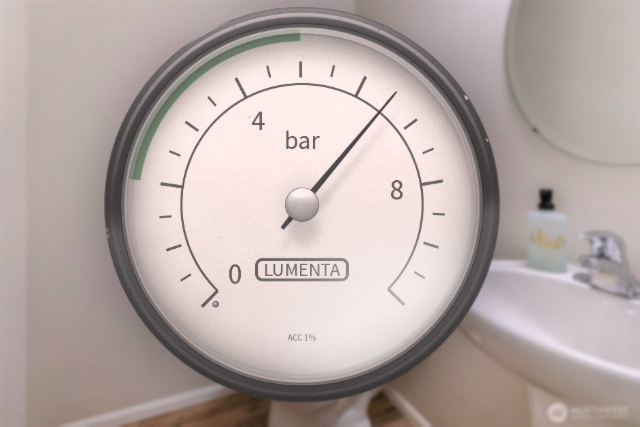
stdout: 6.5bar
